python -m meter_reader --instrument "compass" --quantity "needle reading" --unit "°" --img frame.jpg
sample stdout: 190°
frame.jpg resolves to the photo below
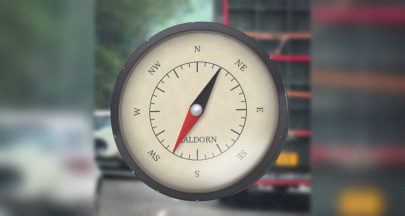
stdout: 210°
